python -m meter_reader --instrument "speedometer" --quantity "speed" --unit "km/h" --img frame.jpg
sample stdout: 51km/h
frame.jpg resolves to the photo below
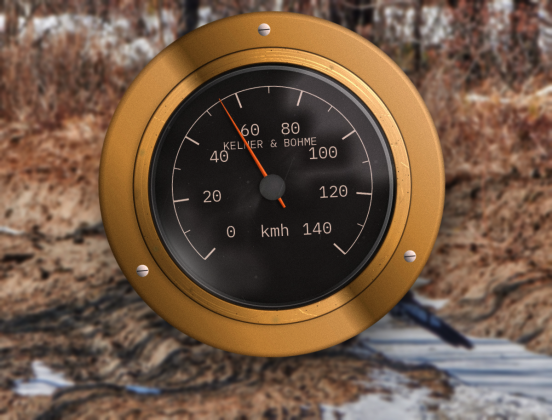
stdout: 55km/h
